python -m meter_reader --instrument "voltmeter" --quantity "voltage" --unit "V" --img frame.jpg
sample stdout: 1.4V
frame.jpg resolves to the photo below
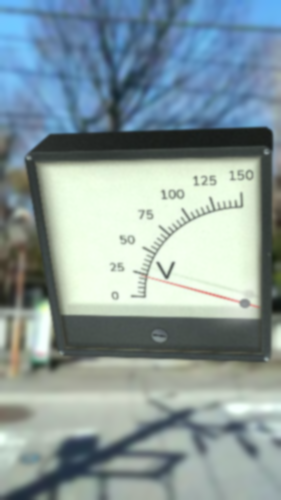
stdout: 25V
